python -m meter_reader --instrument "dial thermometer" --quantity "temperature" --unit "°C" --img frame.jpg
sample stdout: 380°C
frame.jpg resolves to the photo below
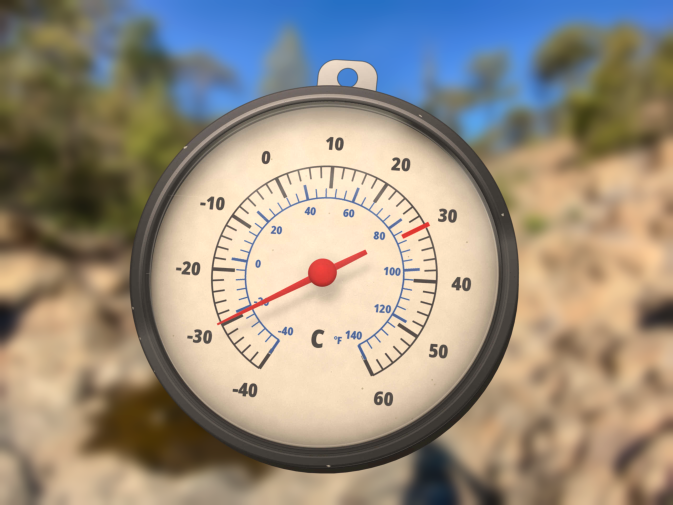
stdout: -30°C
